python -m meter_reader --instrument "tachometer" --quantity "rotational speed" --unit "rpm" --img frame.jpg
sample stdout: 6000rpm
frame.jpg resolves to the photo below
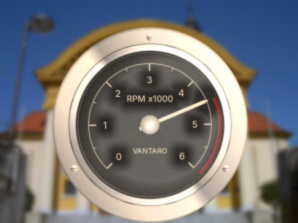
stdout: 4500rpm
